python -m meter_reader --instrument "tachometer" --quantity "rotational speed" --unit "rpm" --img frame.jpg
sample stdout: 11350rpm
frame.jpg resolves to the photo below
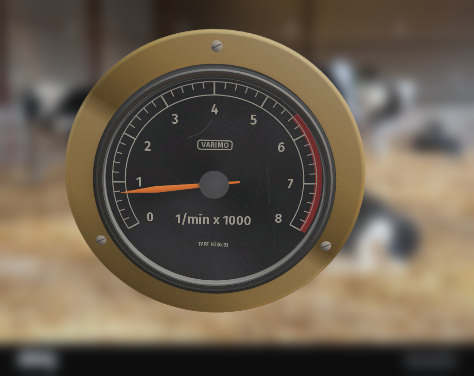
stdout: 800rpm
